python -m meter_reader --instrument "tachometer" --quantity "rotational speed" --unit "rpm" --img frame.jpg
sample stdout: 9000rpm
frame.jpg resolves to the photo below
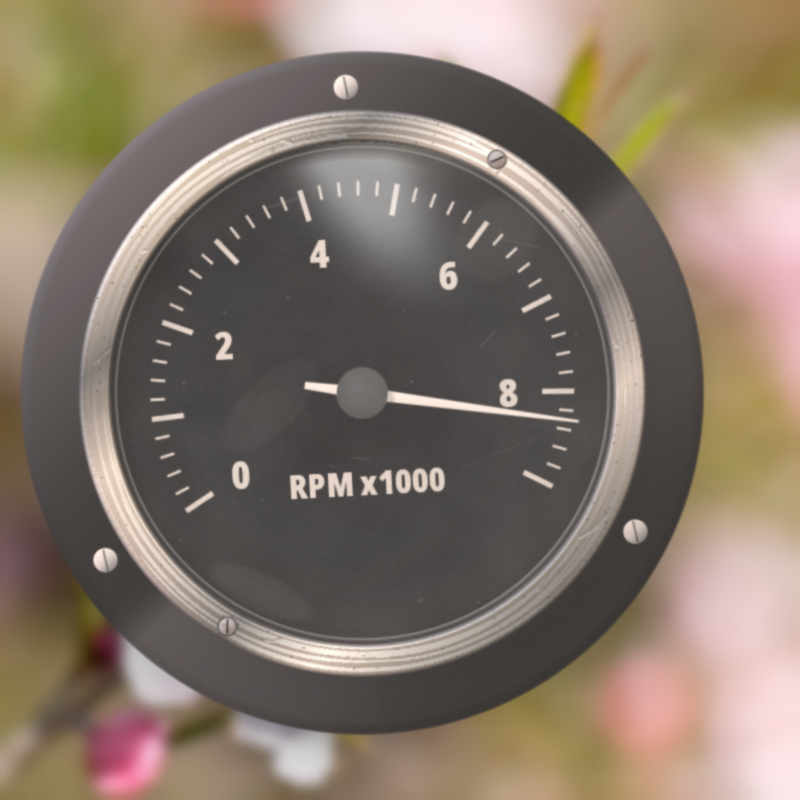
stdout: 8300rpm
